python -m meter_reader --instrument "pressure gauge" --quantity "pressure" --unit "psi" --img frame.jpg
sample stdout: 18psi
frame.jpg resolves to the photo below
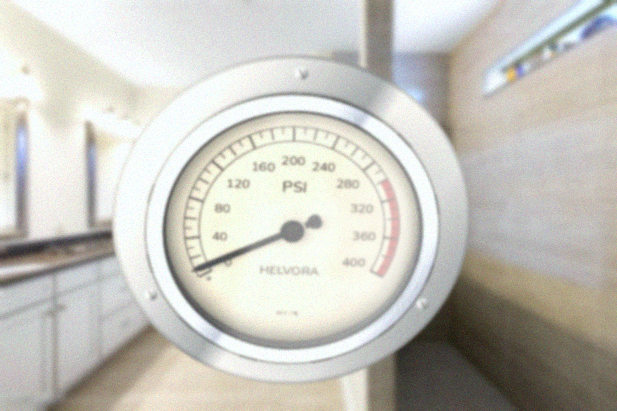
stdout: 10psi
